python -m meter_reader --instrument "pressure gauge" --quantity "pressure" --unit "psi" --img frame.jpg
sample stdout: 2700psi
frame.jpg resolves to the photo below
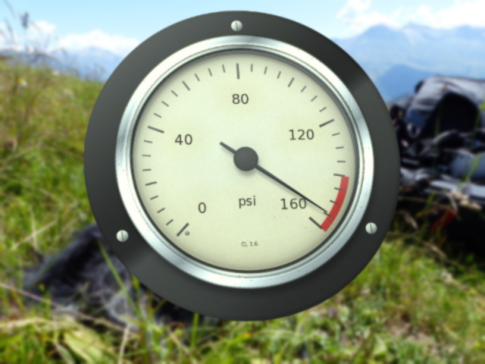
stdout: 155psi
